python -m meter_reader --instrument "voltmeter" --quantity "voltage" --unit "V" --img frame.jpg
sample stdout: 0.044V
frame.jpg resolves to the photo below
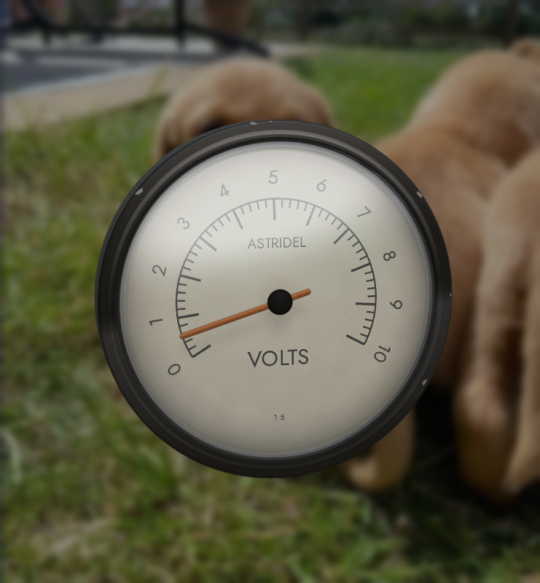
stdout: 0.6V
